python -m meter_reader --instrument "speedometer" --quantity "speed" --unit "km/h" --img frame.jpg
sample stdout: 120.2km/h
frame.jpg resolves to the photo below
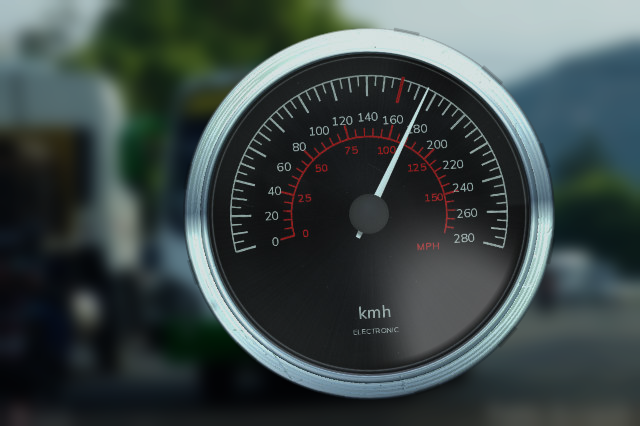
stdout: 175km/h
